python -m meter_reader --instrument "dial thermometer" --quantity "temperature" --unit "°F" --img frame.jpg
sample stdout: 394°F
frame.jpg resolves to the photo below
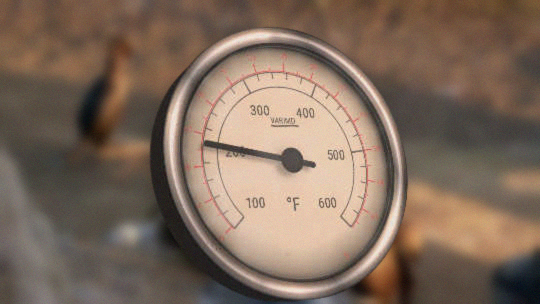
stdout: 200°F
